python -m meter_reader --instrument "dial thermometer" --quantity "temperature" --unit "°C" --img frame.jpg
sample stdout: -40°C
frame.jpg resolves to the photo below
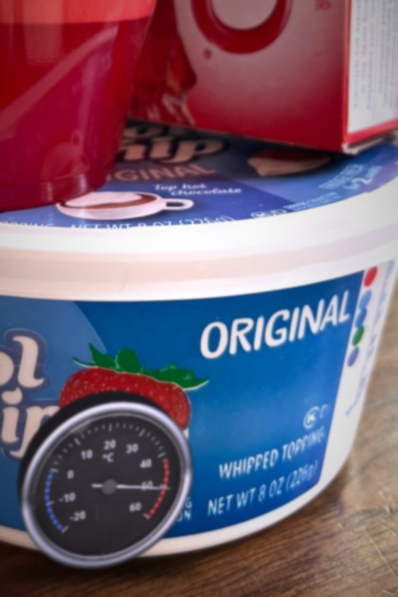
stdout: 50°C
